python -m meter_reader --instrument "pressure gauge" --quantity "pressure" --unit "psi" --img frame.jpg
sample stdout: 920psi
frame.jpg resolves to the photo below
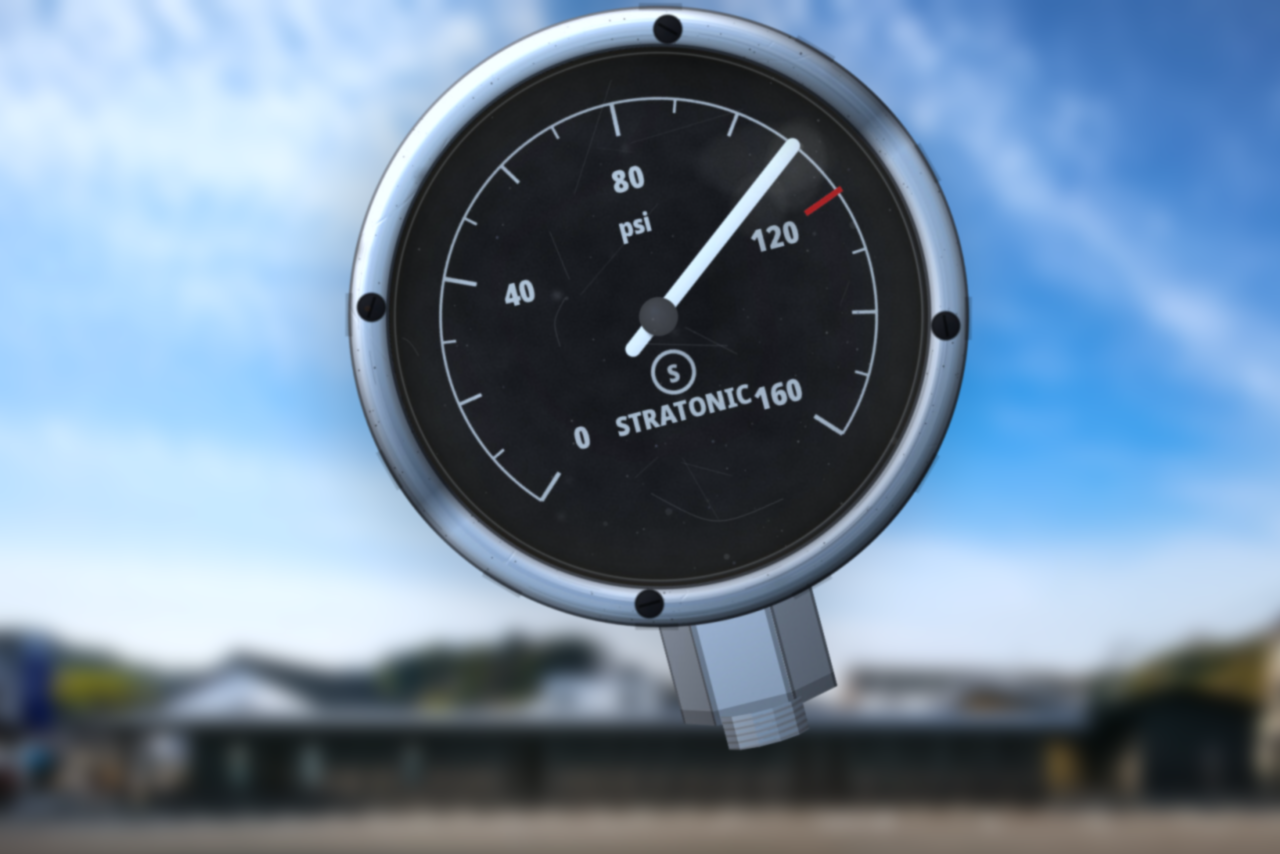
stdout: 110psi
